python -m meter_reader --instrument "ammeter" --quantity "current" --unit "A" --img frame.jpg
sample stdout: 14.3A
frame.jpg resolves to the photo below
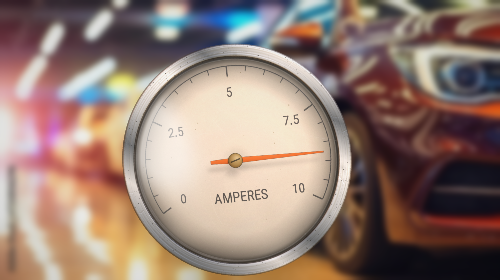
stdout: 8.75A
